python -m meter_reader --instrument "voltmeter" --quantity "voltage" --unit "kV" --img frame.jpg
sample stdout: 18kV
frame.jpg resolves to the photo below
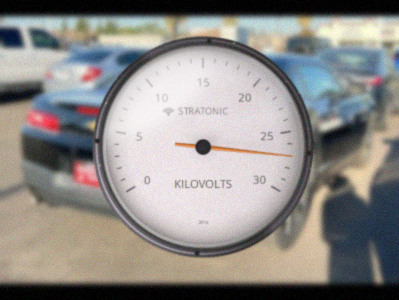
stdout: 27kV
